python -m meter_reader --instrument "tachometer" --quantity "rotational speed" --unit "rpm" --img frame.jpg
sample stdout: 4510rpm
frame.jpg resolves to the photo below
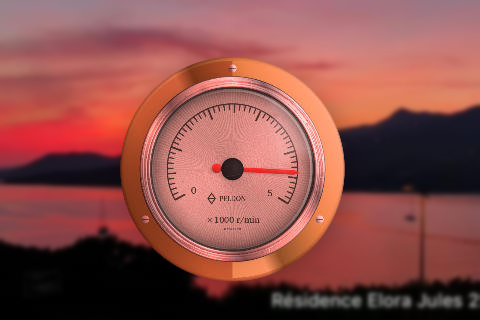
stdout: 4400rpm
